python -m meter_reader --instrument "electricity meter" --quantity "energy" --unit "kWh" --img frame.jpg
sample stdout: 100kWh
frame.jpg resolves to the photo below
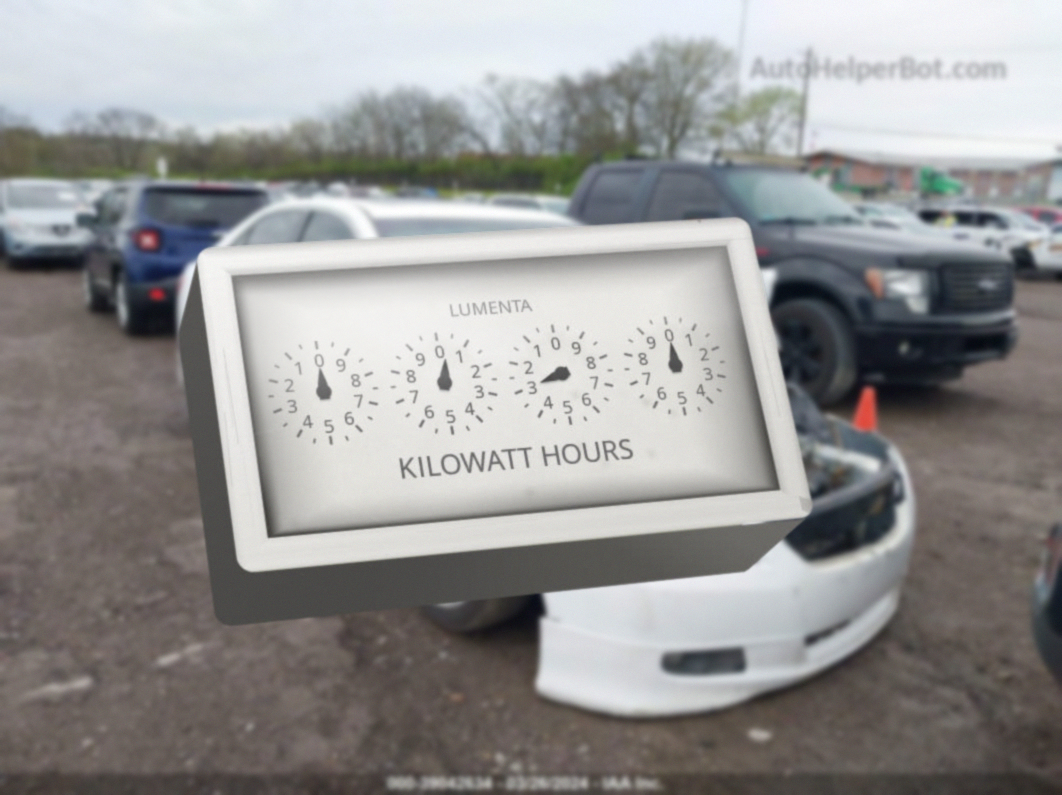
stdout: 30kWh
